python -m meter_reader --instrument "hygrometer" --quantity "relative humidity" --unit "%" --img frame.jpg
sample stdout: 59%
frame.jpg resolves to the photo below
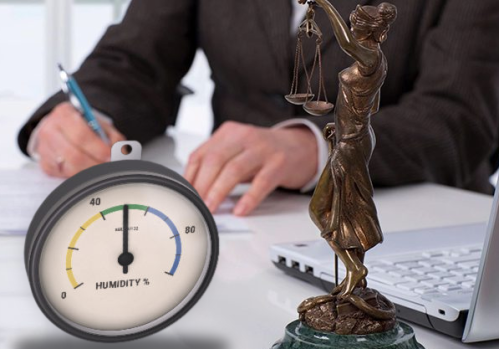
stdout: 50%
